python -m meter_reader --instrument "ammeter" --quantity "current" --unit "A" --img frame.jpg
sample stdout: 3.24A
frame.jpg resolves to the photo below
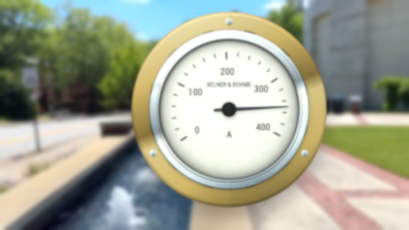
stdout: 350A
